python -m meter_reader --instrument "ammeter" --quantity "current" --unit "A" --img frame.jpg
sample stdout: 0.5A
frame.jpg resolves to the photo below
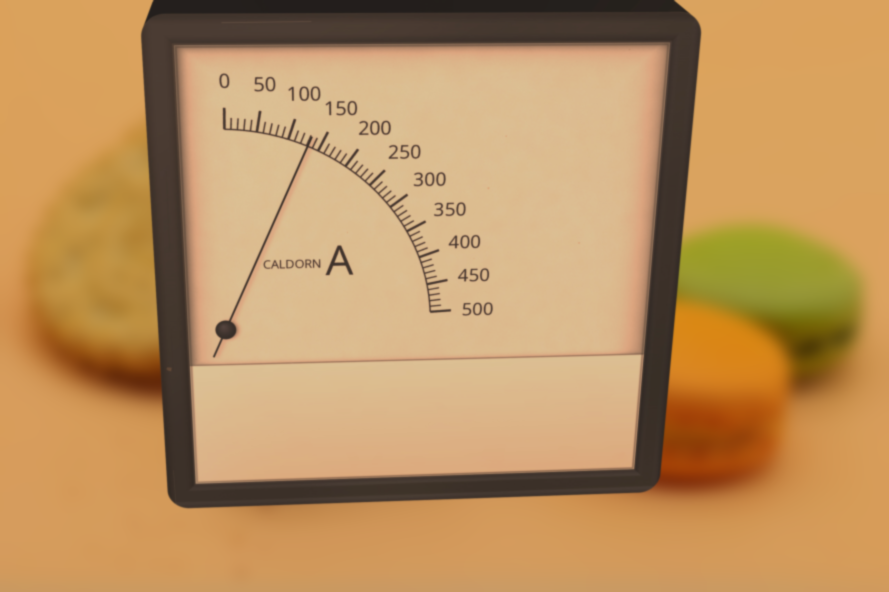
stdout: 130A
